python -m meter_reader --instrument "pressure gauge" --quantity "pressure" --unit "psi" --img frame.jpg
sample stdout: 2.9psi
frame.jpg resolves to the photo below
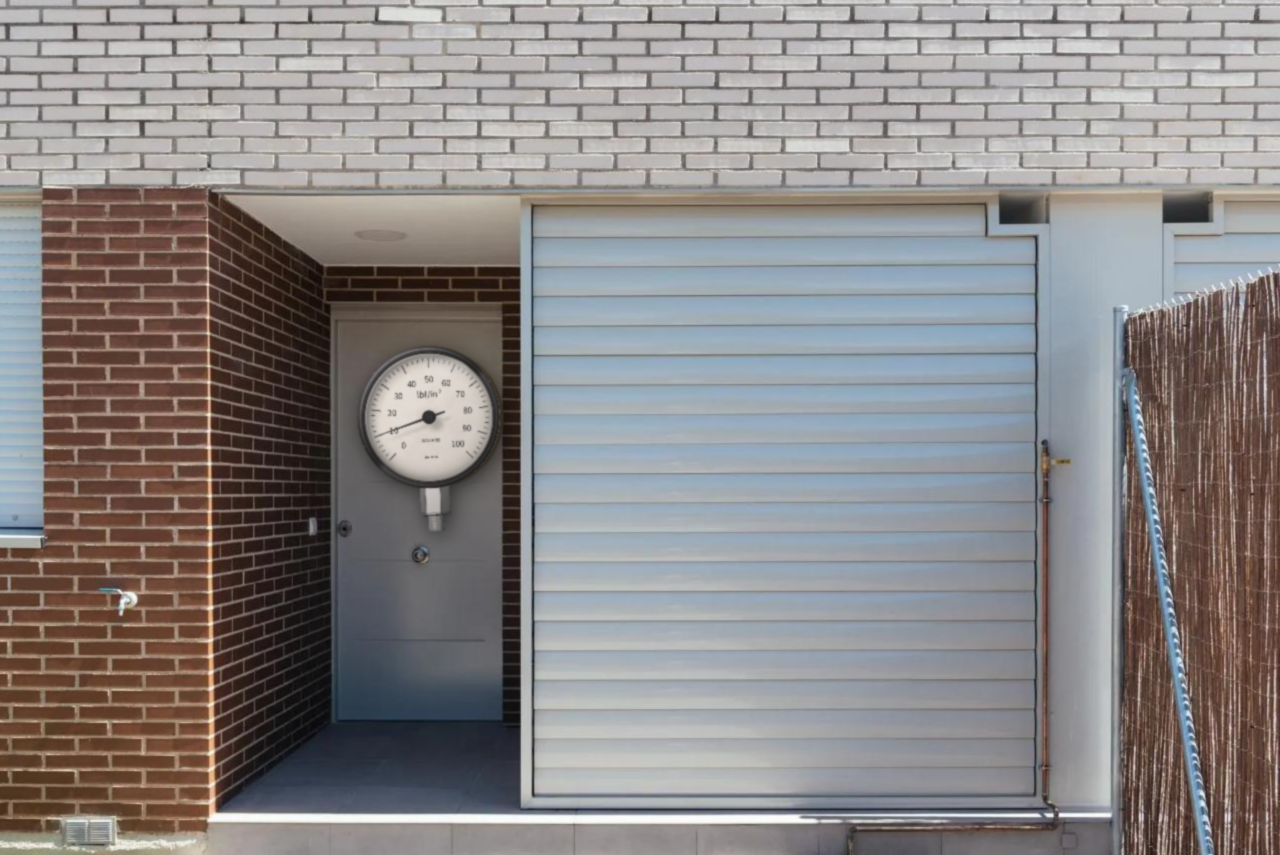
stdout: 10psi
